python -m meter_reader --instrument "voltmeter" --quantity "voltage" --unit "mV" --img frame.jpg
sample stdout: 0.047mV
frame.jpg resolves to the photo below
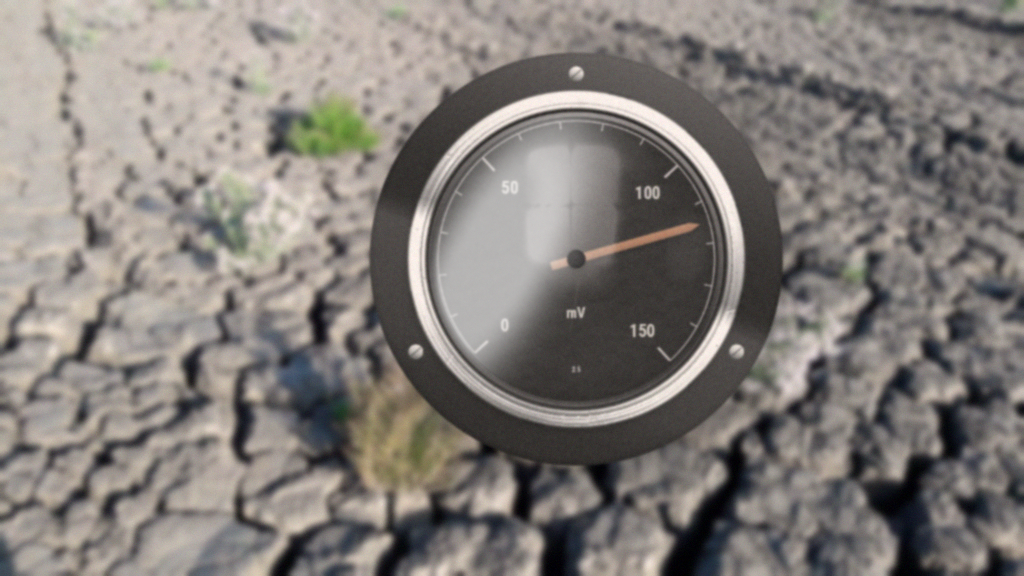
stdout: 115mV
